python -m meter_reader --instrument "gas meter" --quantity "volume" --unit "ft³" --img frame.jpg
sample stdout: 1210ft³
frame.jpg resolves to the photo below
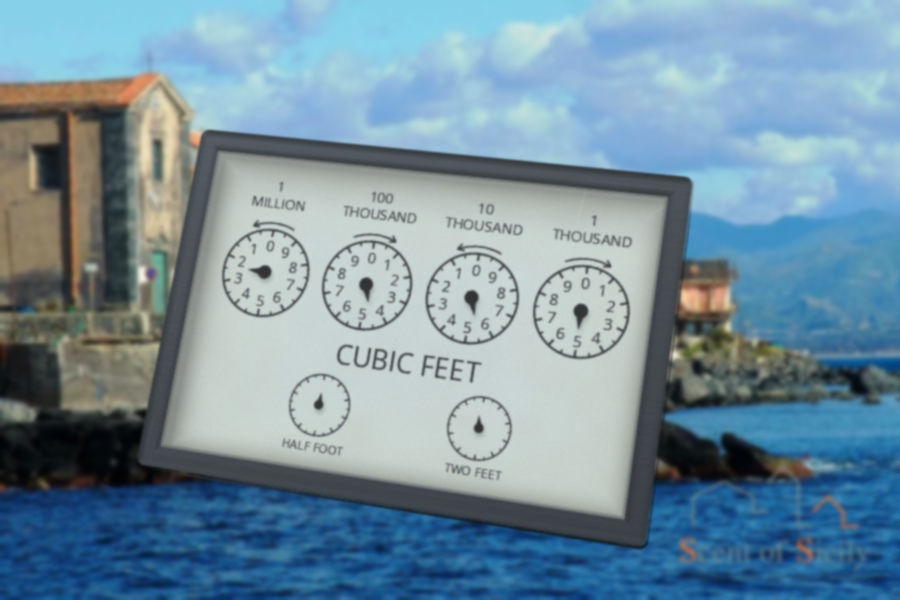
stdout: 245500ft³
